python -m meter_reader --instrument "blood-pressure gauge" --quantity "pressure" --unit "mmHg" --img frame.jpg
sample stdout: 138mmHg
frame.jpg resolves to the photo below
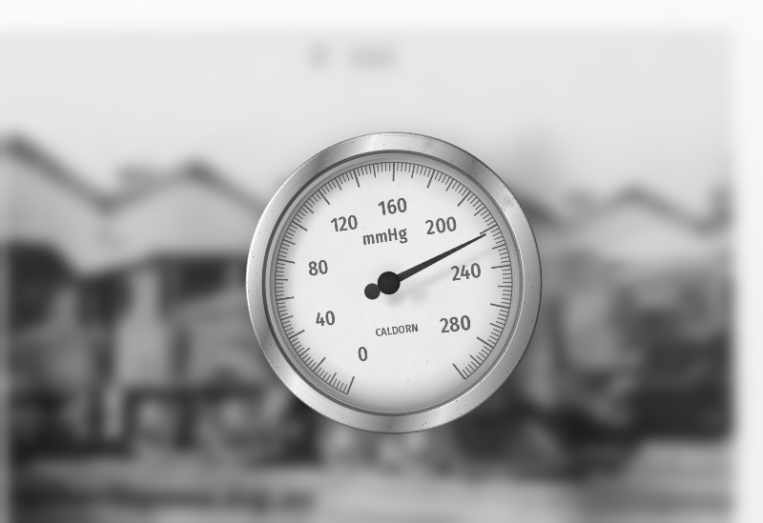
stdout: 222mmHg
